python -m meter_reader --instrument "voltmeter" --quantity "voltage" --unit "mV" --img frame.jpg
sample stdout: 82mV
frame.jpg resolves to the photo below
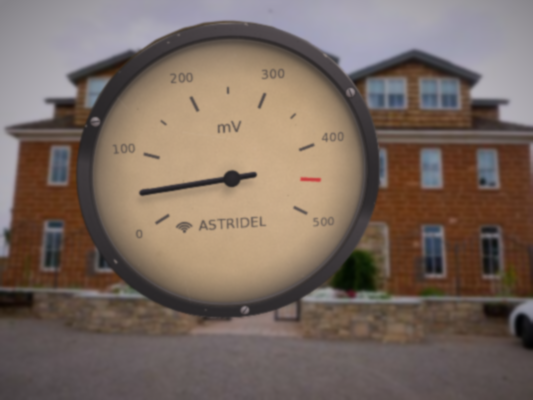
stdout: 50mV
